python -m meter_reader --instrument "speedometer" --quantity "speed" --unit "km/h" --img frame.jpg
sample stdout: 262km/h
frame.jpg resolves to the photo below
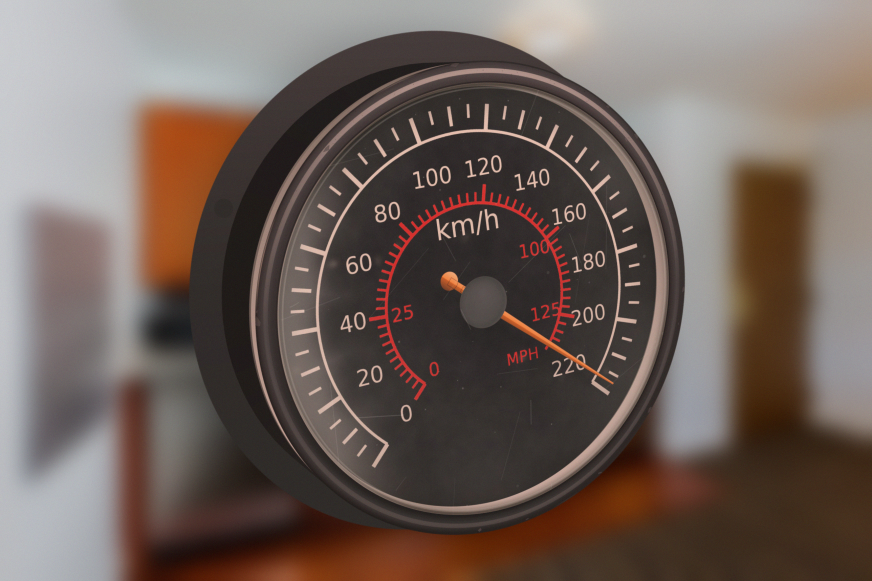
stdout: 217.5km/h
